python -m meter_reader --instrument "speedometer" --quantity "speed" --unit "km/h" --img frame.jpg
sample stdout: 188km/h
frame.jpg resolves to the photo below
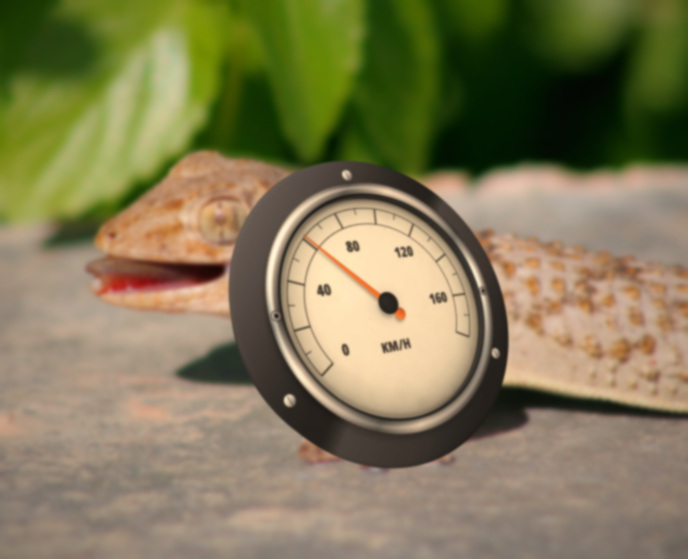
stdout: 60km/h
